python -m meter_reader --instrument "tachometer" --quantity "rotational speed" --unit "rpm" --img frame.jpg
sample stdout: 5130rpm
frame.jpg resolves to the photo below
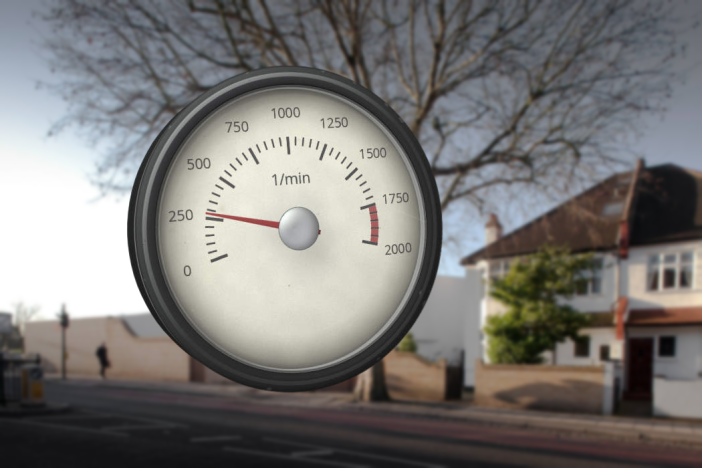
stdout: 275rpm
